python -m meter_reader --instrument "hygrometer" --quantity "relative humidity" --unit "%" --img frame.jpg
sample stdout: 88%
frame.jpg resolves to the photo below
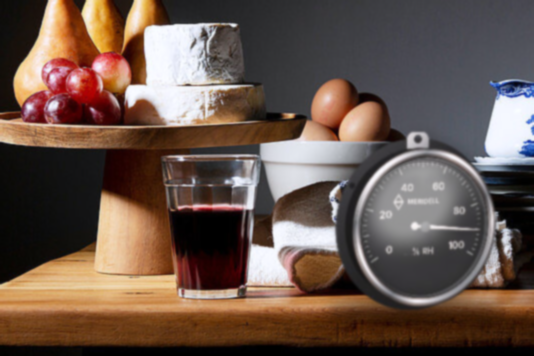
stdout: 90%
